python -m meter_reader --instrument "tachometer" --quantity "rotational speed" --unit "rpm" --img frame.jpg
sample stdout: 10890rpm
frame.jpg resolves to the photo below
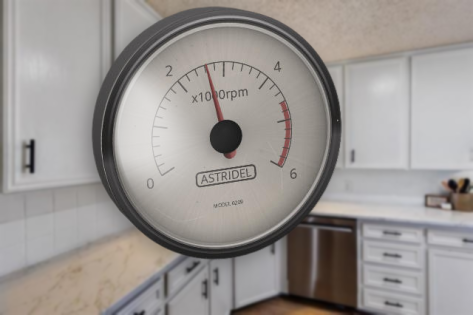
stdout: 2600rpm
